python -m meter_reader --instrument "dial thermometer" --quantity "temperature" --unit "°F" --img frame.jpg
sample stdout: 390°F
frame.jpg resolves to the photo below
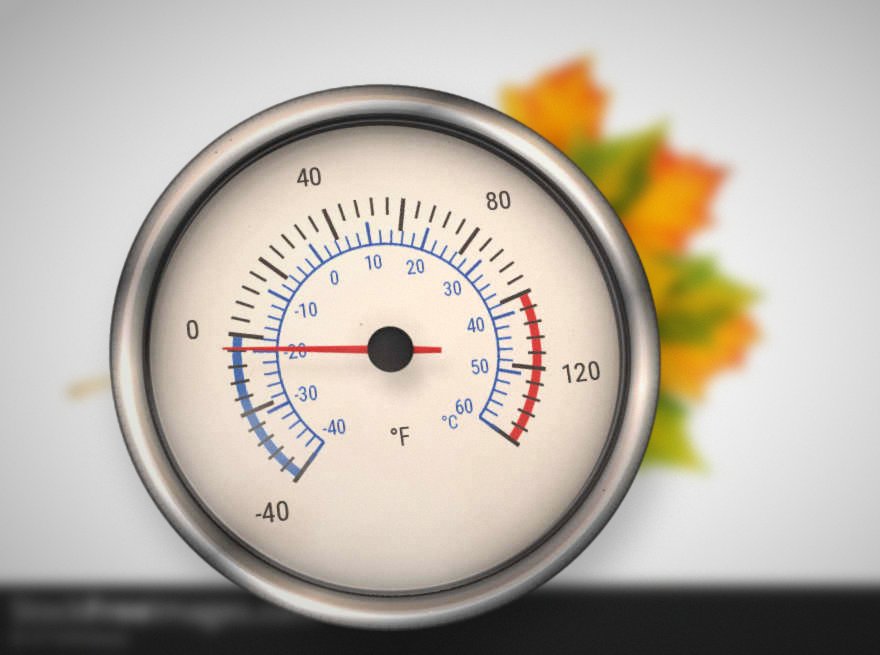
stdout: -4°F
